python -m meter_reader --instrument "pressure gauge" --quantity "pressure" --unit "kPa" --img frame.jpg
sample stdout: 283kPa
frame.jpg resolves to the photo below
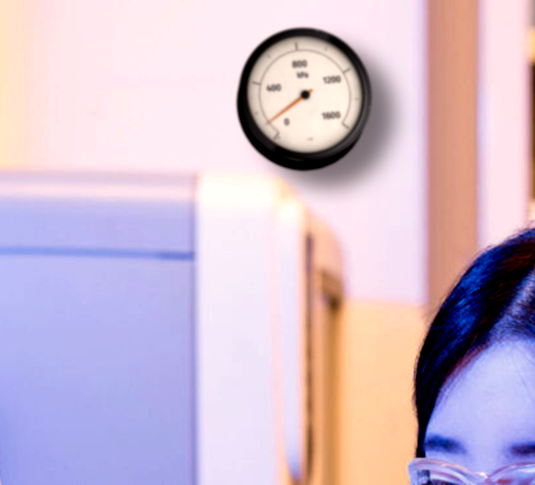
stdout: 100kPa
